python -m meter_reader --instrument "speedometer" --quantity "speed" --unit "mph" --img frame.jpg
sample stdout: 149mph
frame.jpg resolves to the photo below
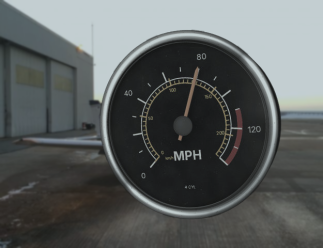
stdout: 80mph
